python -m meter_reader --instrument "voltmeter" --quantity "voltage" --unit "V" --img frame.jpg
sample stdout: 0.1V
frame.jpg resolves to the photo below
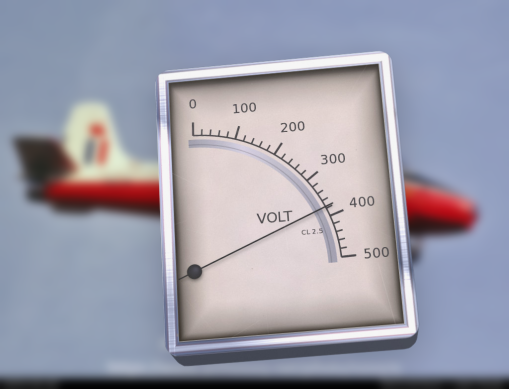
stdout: 380V
